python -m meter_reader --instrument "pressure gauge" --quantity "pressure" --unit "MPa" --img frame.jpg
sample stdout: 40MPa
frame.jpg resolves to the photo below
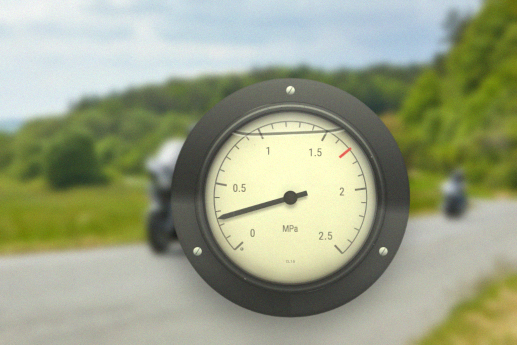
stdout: 0.25MPa
